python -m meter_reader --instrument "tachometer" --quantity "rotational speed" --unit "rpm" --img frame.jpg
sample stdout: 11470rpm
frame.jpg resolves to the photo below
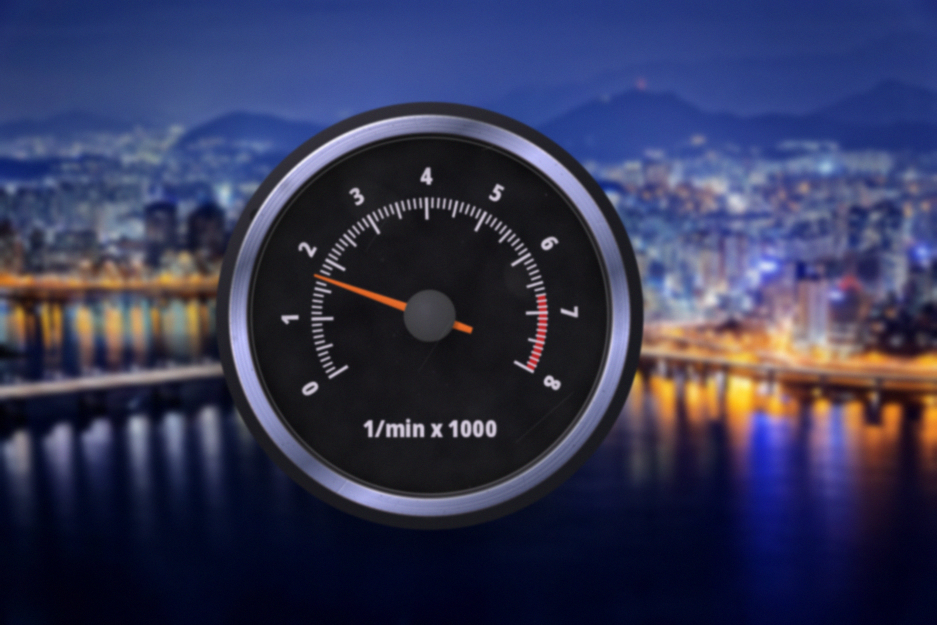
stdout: 1700rpm
